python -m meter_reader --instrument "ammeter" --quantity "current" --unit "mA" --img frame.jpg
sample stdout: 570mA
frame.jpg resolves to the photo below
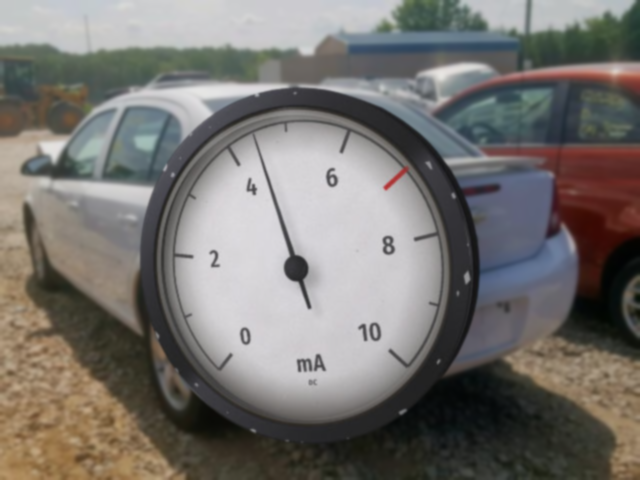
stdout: 4.5mA
